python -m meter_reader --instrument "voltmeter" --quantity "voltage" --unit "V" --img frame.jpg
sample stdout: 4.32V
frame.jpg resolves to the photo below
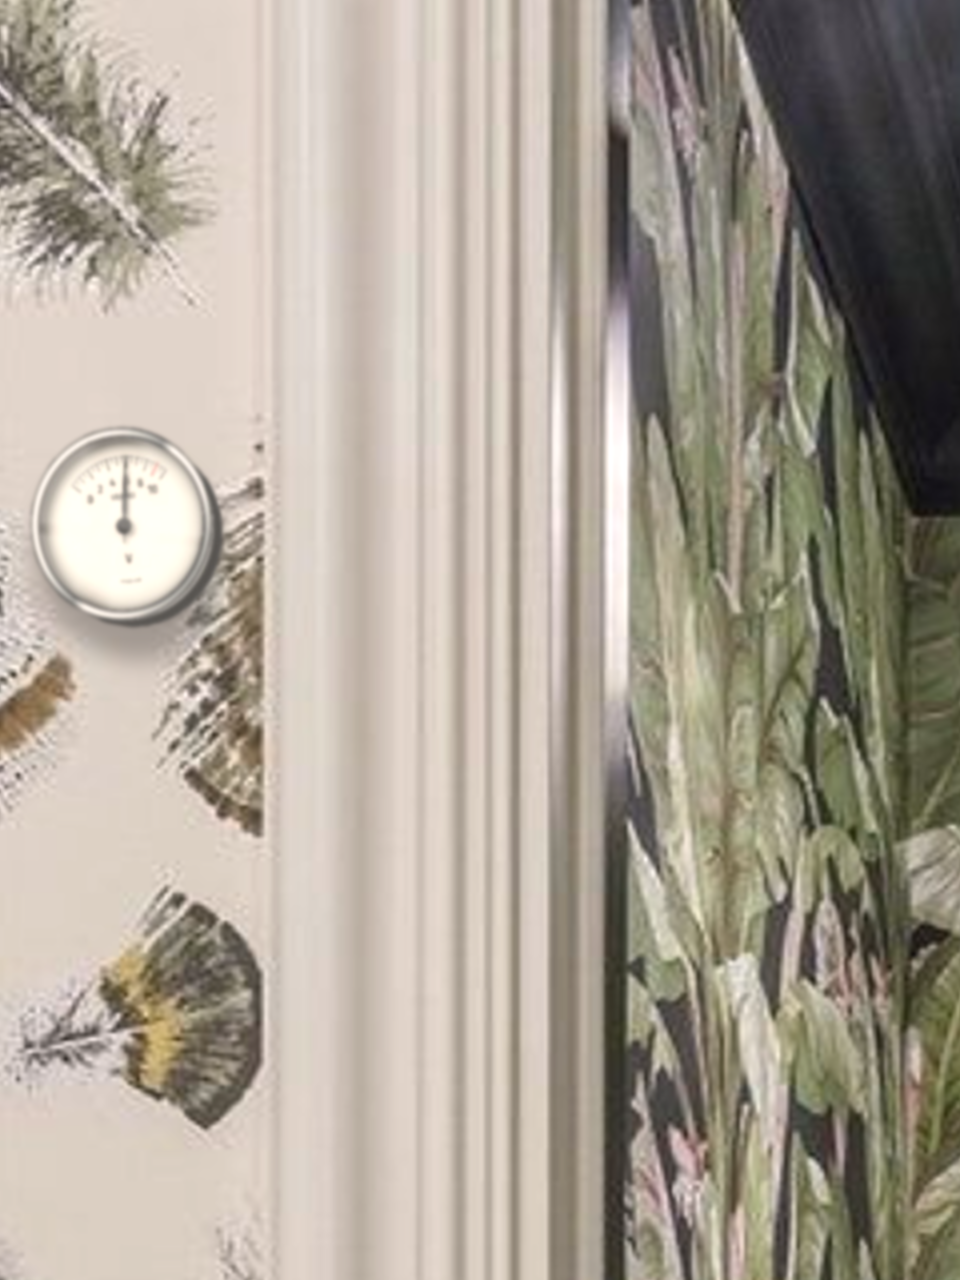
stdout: 6V
